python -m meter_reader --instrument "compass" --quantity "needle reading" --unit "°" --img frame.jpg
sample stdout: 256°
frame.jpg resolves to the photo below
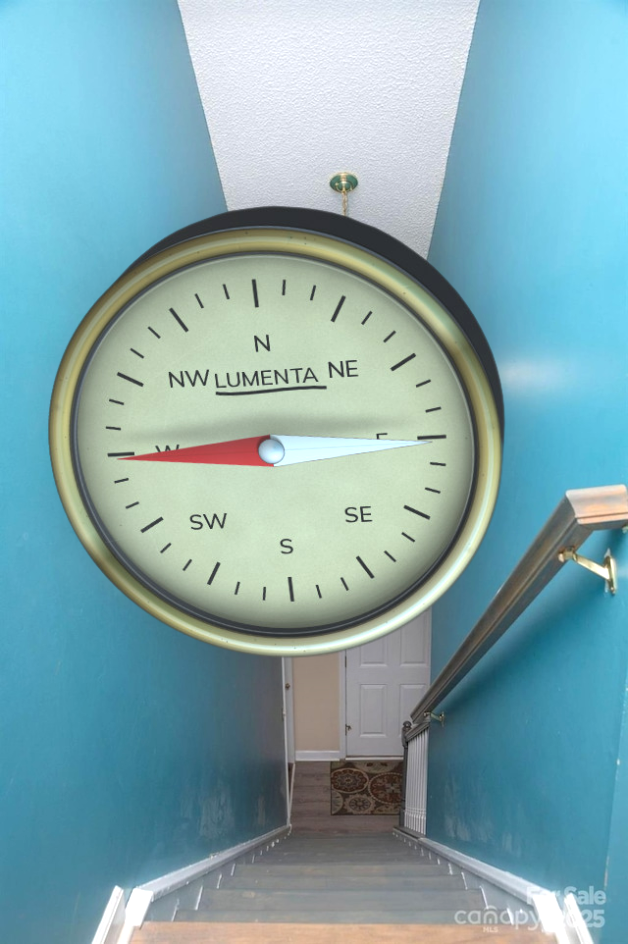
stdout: 270°
